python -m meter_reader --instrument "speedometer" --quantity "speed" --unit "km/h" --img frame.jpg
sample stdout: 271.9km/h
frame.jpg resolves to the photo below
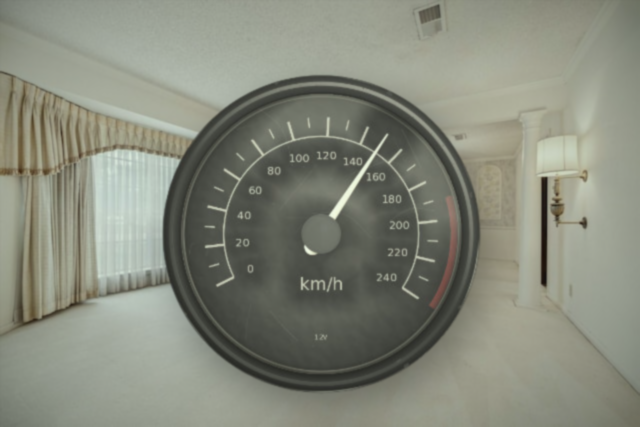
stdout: 150km/h
